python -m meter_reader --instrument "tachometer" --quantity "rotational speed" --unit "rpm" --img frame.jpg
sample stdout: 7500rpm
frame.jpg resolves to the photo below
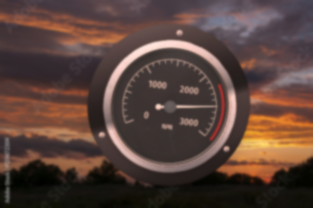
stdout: 2500rpm
